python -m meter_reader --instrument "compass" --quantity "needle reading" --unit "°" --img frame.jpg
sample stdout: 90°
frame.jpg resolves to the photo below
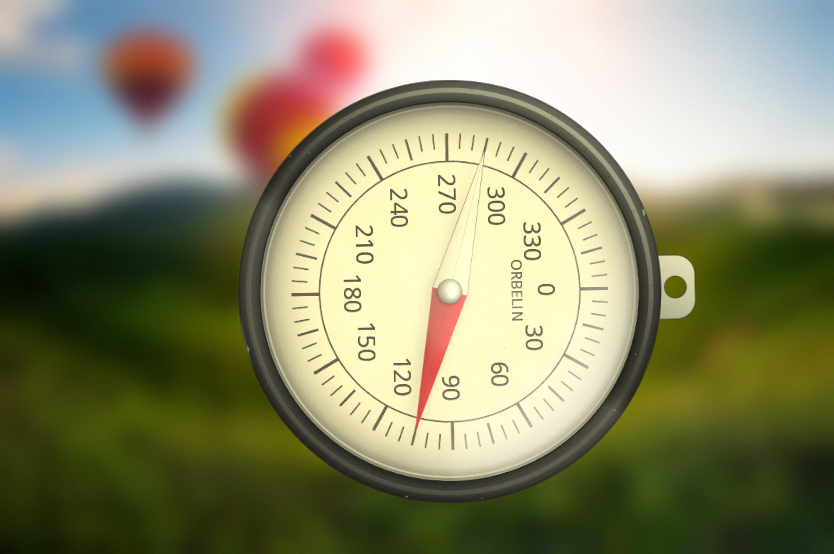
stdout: 105°
